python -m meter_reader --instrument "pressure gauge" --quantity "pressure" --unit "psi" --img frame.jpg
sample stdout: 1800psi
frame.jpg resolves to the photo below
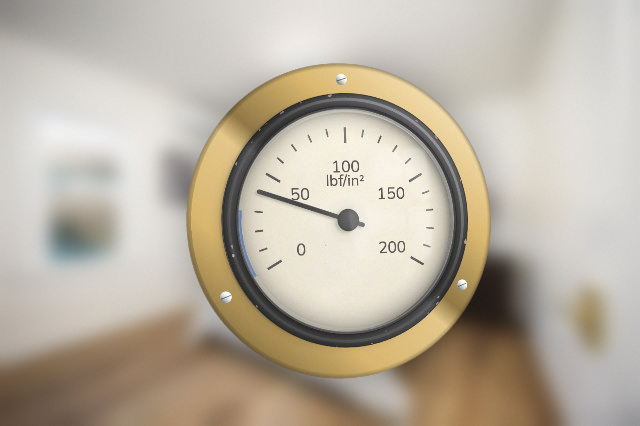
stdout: 40psi
